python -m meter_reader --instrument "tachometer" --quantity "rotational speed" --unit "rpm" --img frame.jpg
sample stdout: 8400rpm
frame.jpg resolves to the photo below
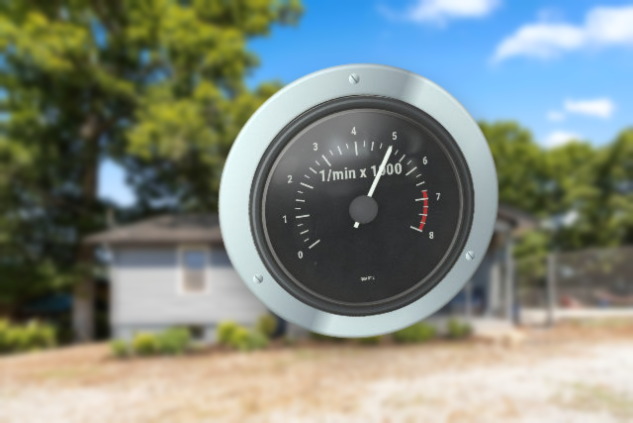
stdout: 5000rpm
